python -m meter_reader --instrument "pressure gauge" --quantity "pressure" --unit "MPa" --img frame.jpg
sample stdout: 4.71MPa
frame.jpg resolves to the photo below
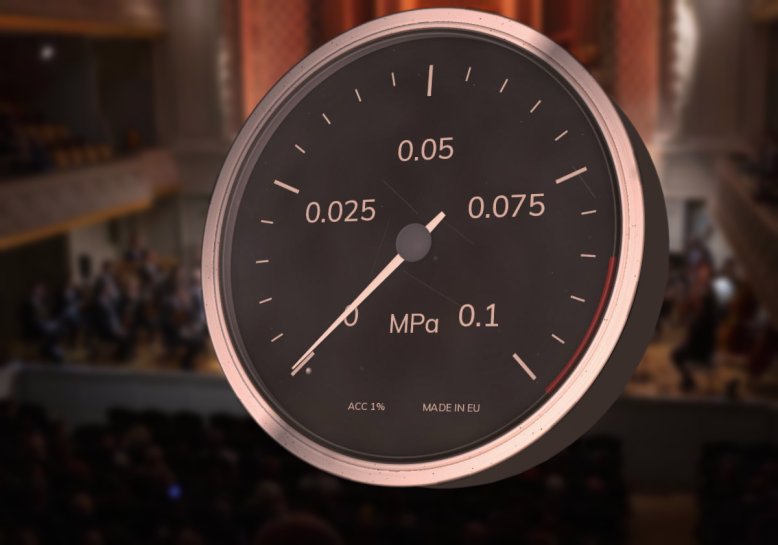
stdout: 0MPa
